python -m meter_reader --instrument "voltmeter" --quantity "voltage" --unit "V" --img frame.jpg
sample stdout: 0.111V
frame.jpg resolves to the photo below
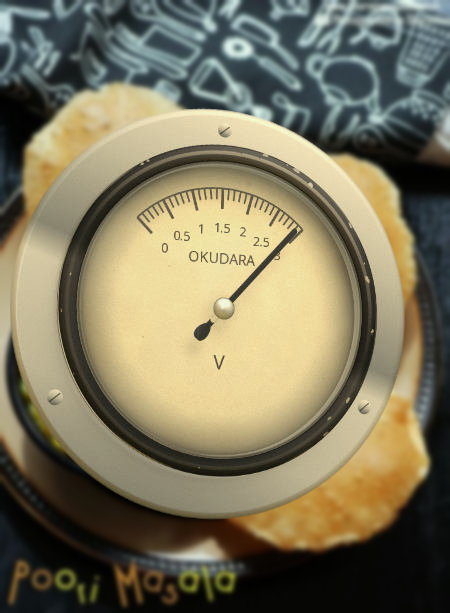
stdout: 2.9V
